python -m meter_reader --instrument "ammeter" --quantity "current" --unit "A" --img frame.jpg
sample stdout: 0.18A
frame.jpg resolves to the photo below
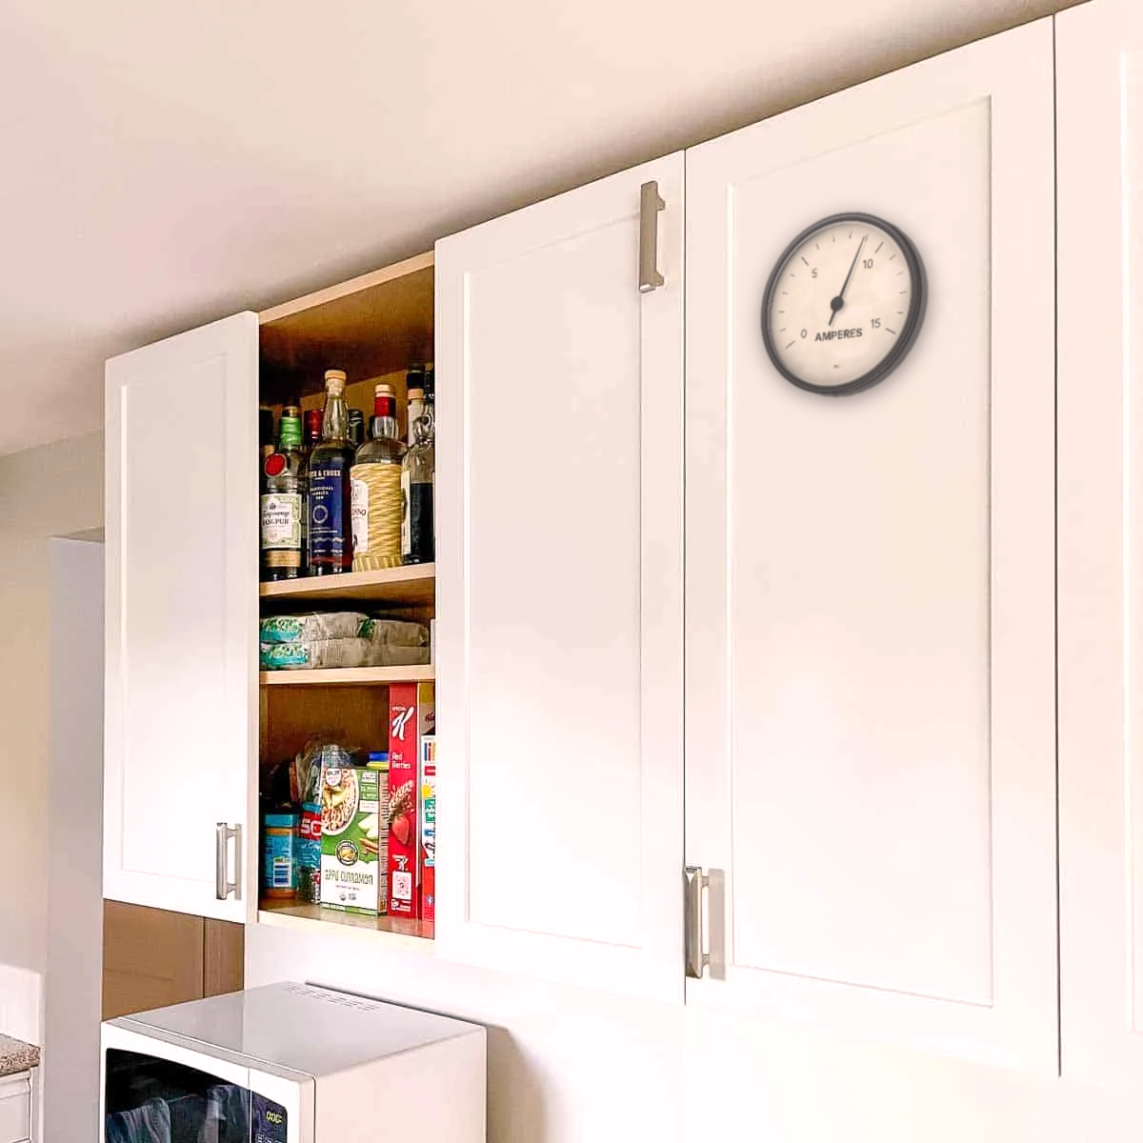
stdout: 9A
